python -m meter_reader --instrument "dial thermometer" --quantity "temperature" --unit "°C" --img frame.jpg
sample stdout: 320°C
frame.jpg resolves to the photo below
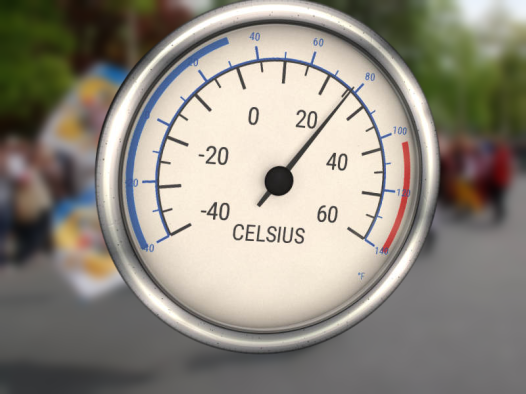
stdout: 25°C
